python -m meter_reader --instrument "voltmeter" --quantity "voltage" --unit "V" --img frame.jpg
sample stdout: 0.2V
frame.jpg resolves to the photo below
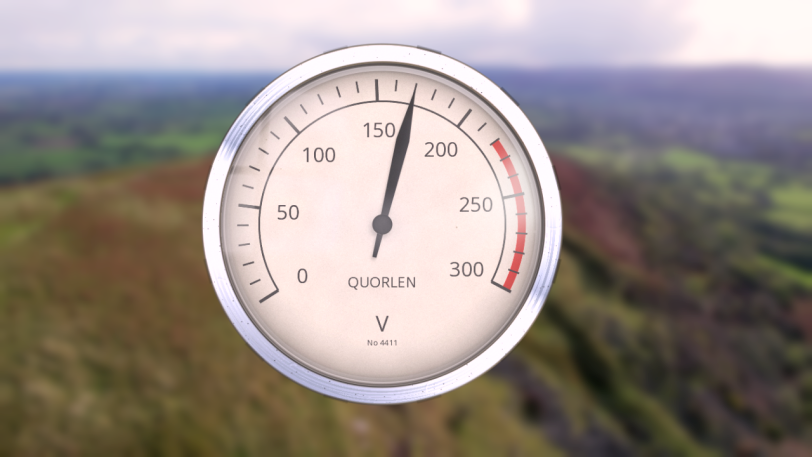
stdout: 170V
